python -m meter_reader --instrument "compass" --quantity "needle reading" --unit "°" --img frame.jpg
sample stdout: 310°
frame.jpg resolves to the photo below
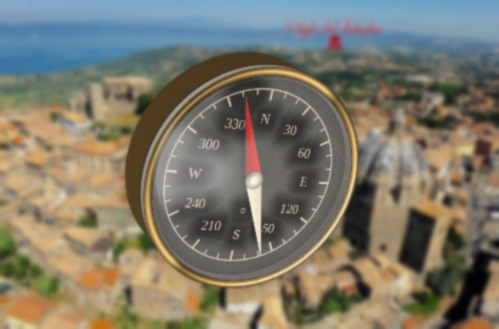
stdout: 340°
